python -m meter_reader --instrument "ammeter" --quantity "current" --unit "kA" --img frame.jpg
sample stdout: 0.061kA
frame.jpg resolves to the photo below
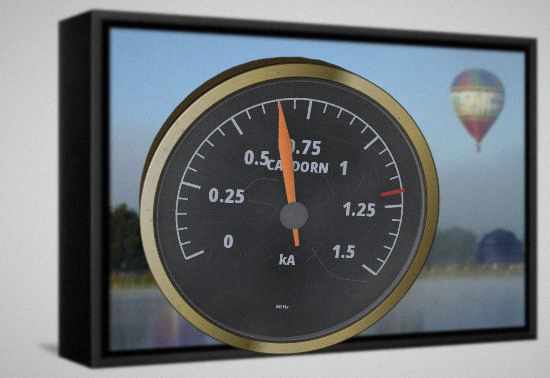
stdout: 0.65kA
